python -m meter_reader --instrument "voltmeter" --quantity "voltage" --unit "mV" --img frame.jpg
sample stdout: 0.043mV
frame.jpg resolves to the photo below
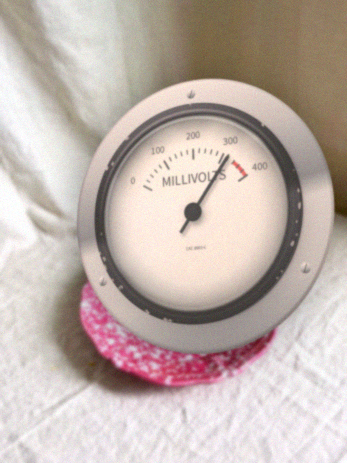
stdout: 320mV
